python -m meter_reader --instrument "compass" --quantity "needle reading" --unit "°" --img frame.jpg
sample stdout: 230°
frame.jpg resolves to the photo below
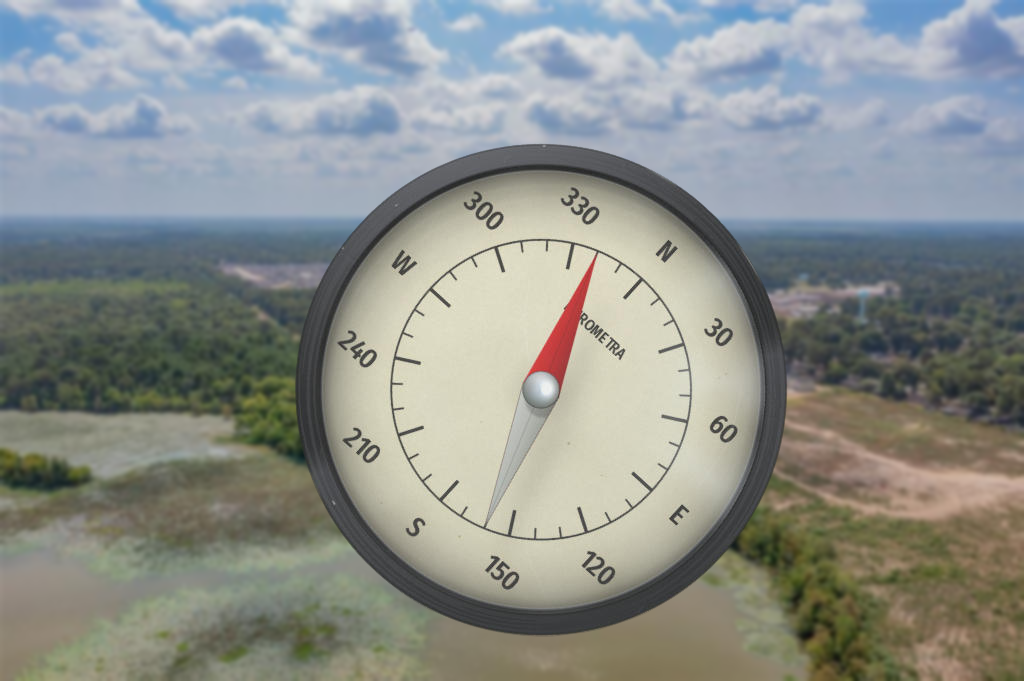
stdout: 340°
